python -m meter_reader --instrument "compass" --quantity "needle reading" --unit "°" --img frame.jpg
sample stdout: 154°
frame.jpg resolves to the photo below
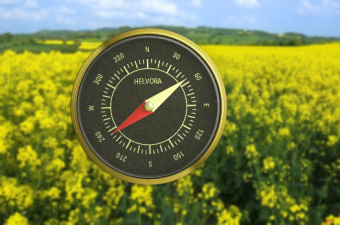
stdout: 235°
